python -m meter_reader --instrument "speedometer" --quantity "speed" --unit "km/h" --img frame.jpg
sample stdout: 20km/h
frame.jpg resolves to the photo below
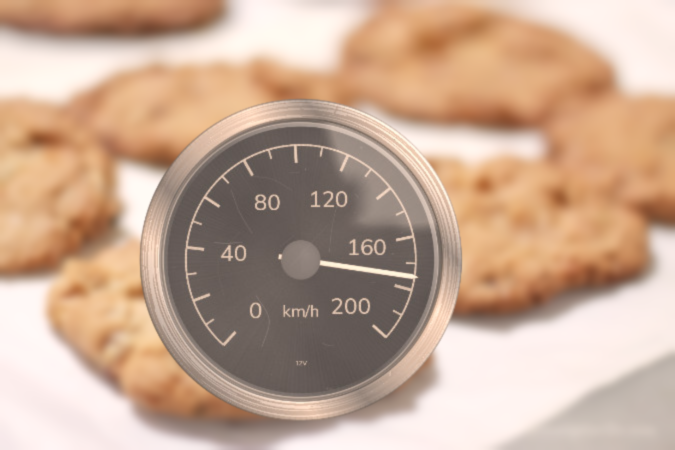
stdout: 175km/h
